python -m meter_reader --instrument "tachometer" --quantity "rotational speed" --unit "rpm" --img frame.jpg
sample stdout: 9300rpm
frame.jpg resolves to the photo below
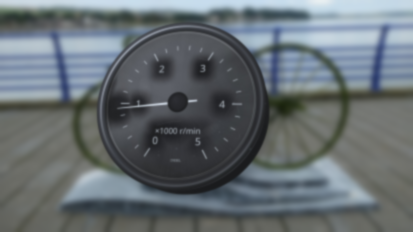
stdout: 900rpm
